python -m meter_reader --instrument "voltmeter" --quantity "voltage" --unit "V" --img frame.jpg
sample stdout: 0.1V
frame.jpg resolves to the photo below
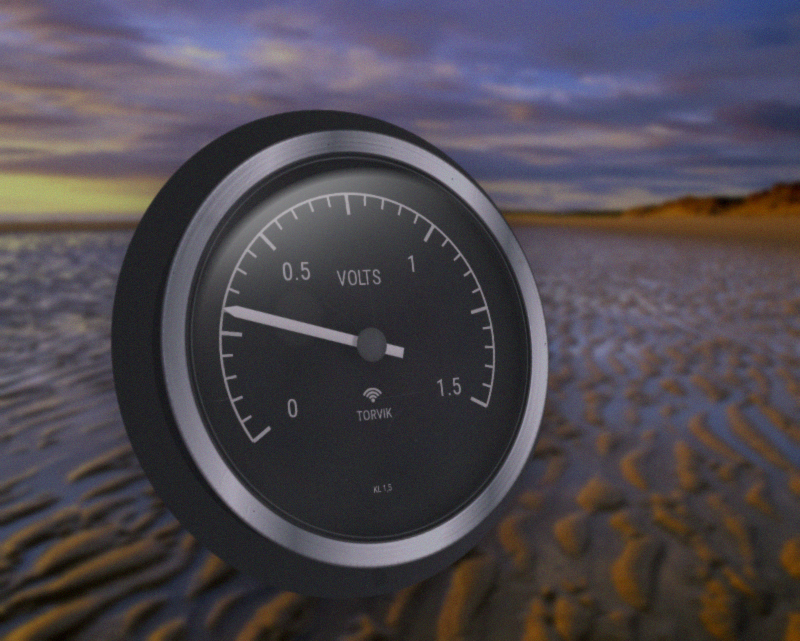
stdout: 0.3V
